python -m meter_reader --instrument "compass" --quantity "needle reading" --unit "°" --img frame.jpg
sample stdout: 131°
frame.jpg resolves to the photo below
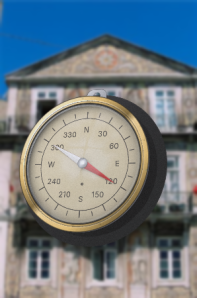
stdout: 120°
